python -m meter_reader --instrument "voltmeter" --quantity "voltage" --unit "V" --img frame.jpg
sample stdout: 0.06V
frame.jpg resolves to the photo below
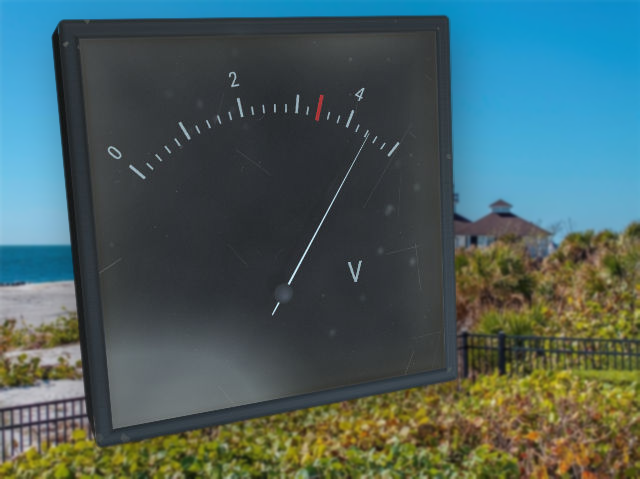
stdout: 4.4V
